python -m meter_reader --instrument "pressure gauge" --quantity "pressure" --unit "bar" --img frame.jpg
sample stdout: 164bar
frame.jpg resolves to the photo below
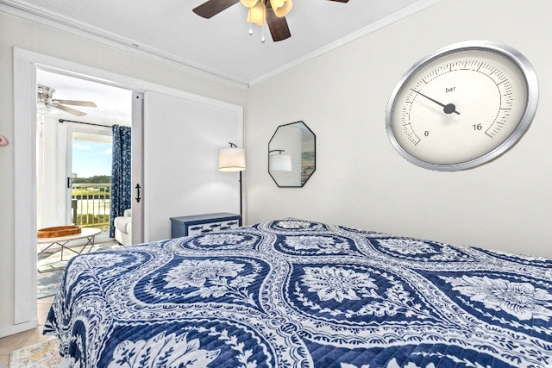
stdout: 5bar
